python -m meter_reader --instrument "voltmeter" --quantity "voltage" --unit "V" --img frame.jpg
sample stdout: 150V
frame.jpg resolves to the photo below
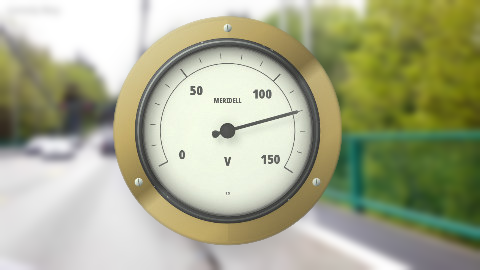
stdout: 120V
